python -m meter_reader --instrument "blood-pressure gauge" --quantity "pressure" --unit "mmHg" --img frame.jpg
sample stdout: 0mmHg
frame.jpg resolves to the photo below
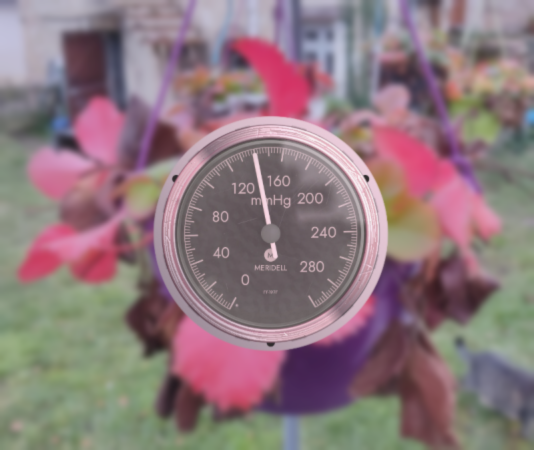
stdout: 140mmHg
